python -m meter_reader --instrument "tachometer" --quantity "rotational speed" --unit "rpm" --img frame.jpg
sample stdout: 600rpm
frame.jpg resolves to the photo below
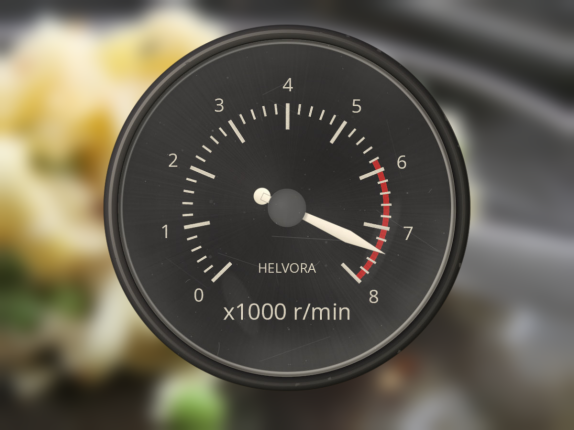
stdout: 7400rpm
